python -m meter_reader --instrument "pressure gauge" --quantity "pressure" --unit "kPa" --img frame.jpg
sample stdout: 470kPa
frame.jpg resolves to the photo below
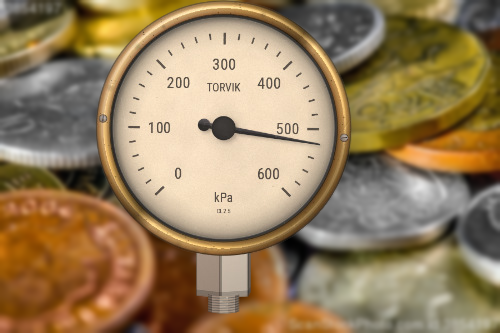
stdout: 520kPa
